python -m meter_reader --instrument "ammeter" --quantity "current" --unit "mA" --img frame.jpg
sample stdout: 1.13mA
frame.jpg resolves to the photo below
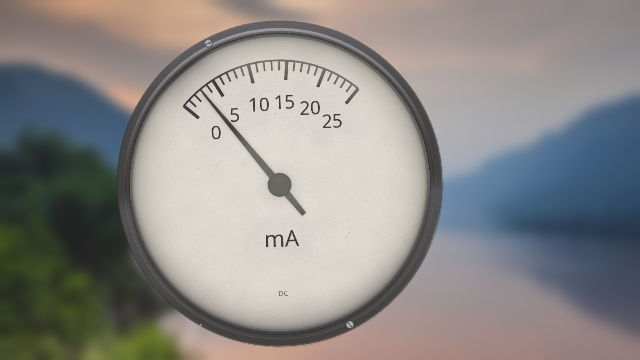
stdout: 3mA
